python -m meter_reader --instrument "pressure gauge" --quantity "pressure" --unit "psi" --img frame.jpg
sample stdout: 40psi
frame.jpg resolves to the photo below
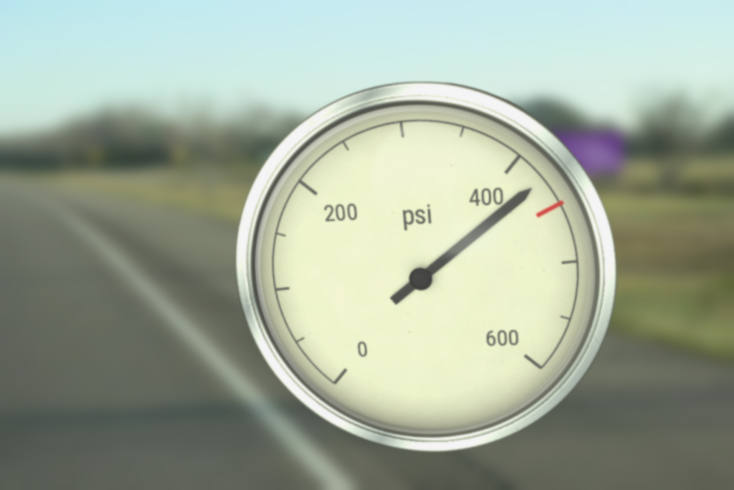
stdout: 425psi
